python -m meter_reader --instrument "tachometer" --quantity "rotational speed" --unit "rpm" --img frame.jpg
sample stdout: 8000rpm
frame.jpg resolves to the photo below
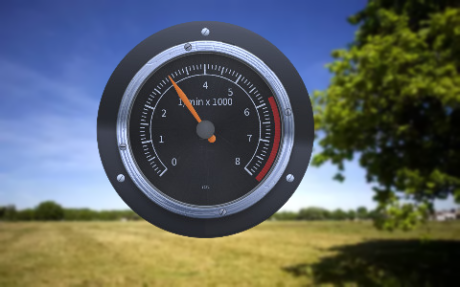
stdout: 3000rpm
